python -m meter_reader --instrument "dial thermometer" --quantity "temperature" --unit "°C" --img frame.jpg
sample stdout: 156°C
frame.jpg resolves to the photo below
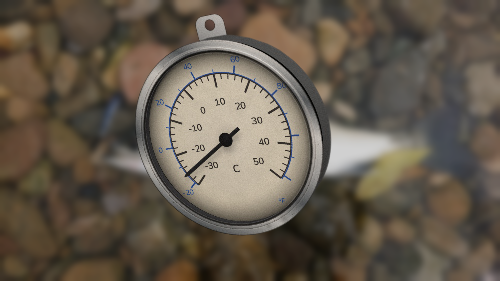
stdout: -26°C
